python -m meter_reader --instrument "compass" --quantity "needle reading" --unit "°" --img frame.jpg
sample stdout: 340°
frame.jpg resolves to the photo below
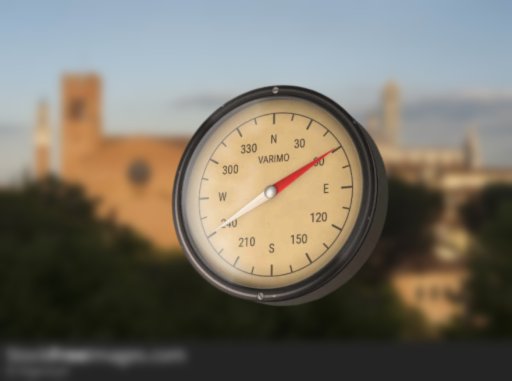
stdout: 60°
